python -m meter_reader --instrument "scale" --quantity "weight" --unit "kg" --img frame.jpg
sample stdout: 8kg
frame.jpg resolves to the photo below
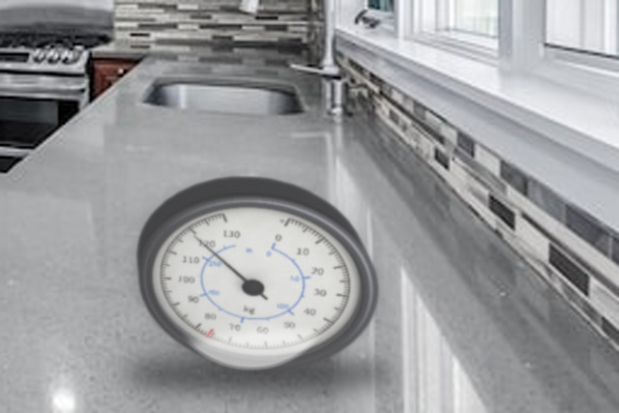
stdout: 120kg
